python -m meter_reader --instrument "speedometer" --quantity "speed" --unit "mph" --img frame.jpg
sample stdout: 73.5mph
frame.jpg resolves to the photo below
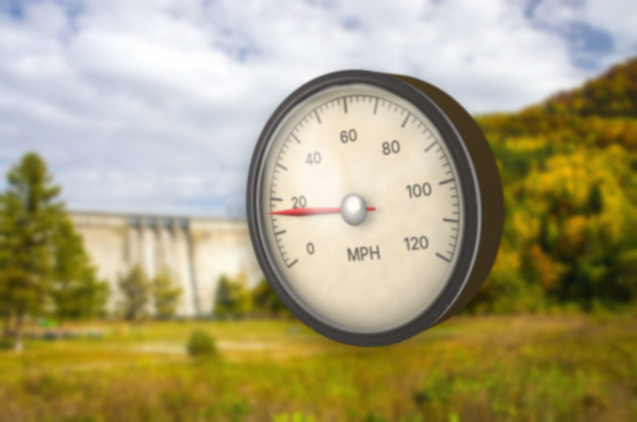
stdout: 16mph
